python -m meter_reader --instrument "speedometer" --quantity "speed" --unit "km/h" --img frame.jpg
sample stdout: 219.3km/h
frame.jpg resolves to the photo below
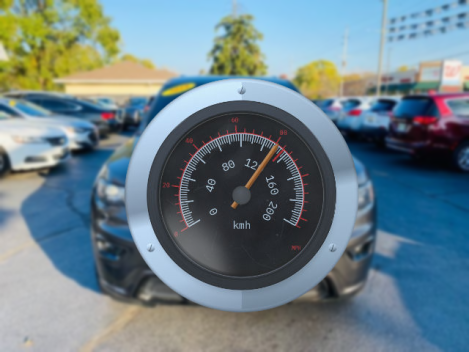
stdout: 130km/h
